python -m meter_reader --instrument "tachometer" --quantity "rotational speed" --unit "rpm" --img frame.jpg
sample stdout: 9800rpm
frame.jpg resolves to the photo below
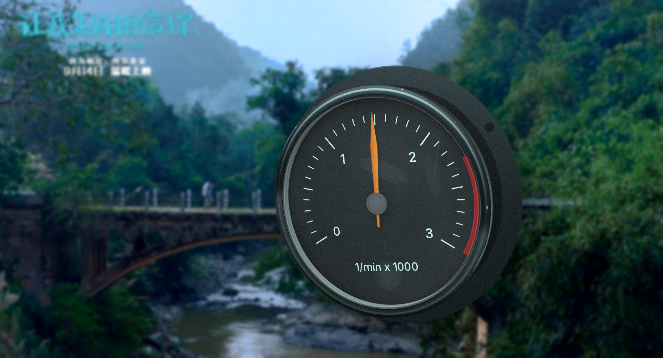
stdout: 1500rpm
